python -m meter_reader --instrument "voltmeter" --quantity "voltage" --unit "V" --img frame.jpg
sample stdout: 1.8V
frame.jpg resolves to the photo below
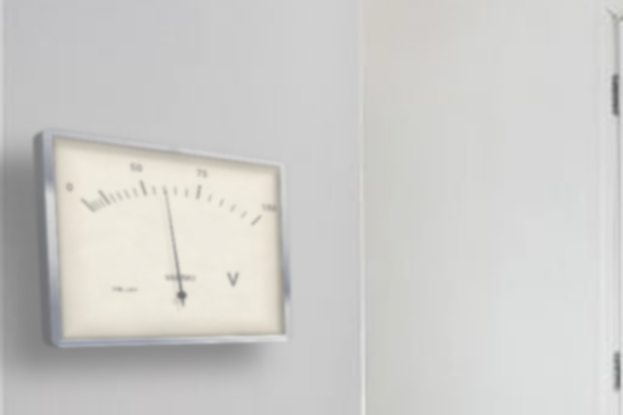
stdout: 60V
